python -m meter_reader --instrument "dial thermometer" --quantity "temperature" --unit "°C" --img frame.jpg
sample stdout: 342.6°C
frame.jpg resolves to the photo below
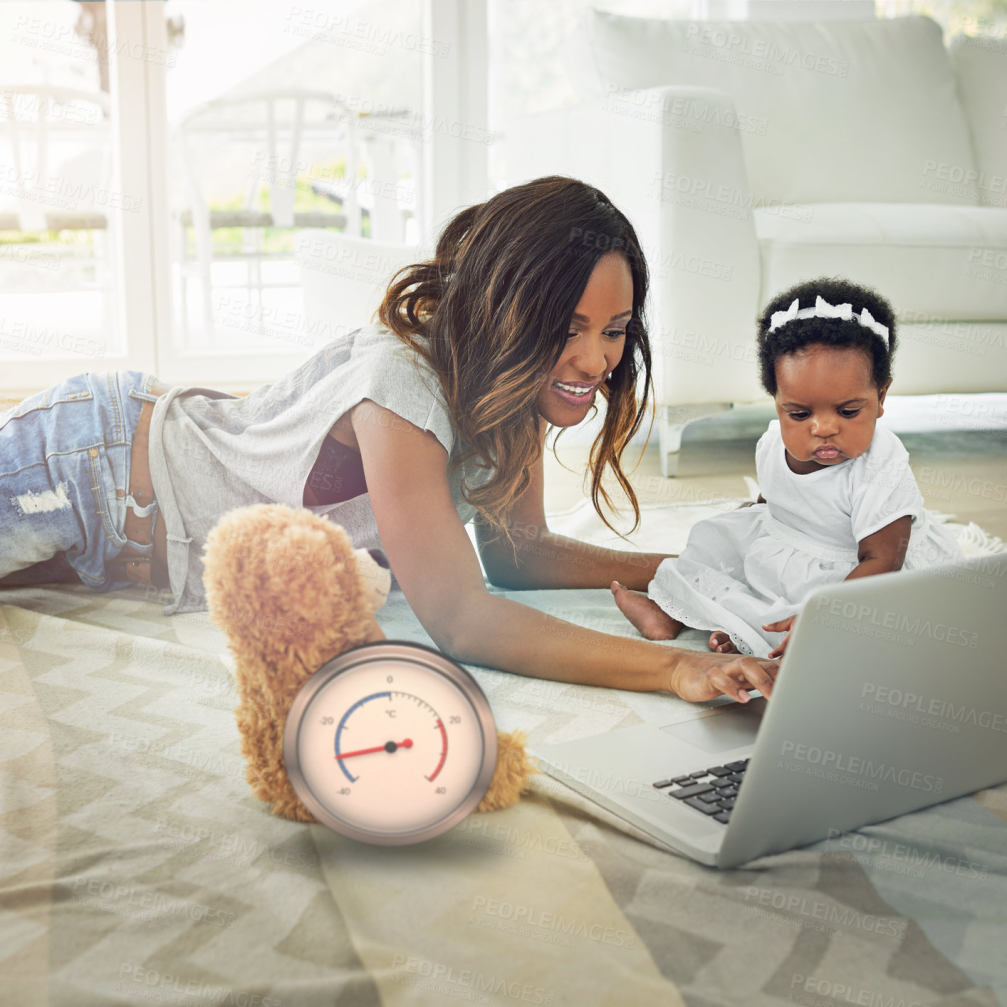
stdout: -30°C
